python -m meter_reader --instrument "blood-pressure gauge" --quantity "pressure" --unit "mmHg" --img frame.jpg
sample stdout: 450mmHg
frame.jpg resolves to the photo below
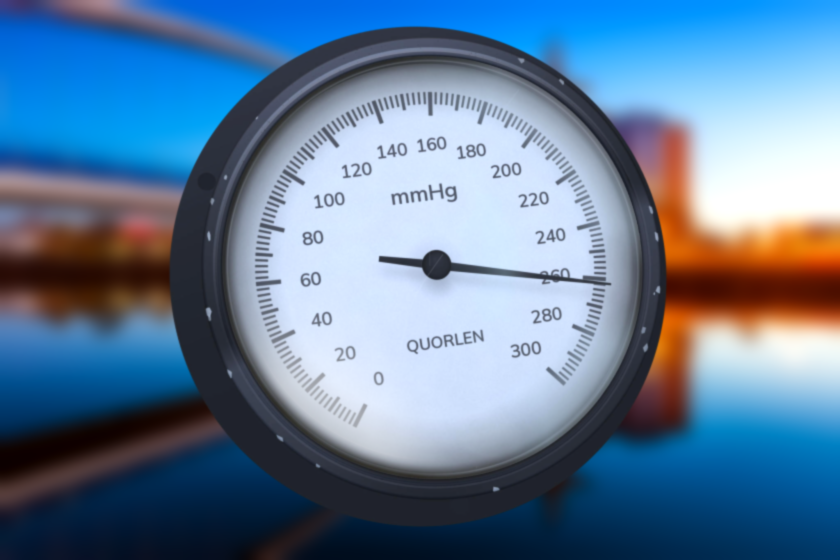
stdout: 262mmHg
